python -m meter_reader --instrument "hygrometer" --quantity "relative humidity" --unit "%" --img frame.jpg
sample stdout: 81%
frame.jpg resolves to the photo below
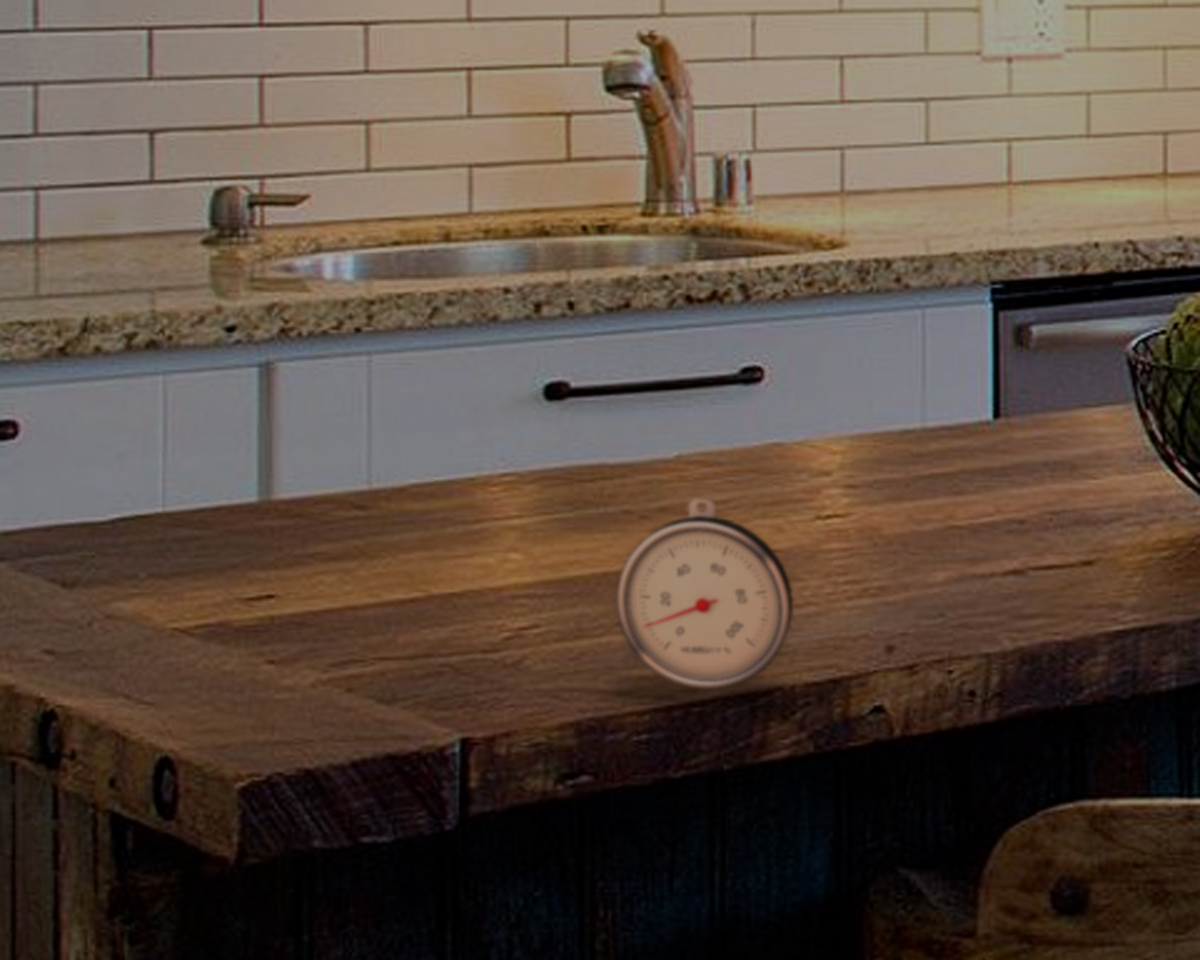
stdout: 10%
